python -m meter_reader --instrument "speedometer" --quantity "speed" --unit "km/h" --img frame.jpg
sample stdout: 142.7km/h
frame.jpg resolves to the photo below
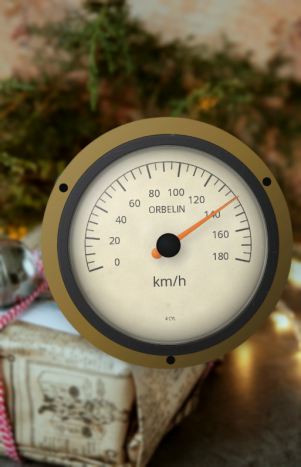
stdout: 140km/h
